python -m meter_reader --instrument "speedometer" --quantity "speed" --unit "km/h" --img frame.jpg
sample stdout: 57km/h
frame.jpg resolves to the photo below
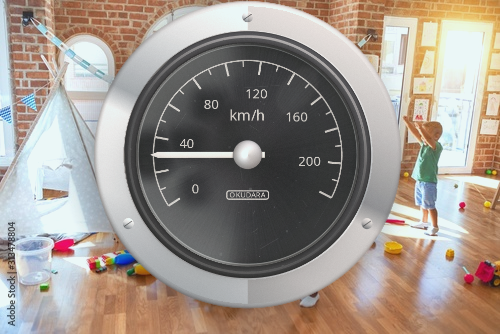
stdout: 30km/h
